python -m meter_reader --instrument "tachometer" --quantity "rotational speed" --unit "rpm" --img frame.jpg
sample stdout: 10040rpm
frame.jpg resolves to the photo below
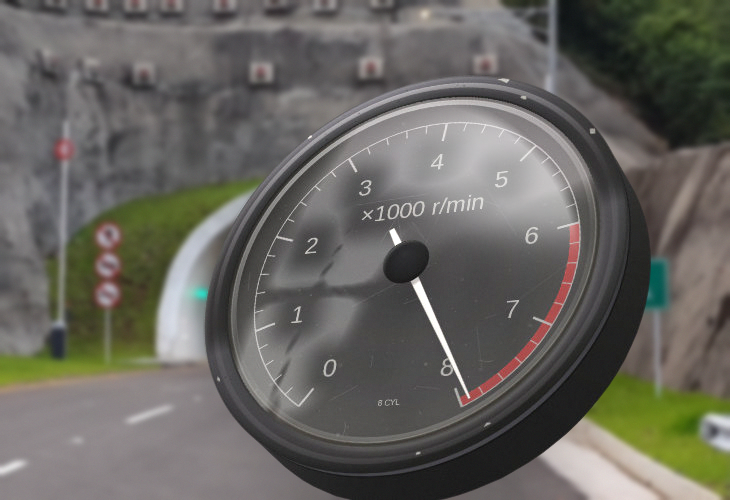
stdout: 7900rpm
